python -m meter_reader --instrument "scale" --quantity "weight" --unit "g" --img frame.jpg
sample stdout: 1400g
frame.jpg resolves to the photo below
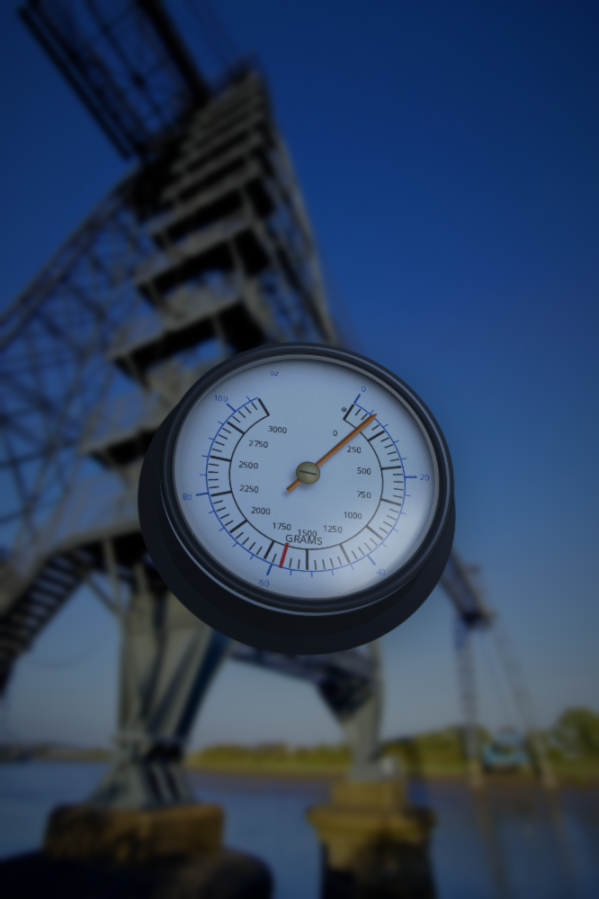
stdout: 150g
